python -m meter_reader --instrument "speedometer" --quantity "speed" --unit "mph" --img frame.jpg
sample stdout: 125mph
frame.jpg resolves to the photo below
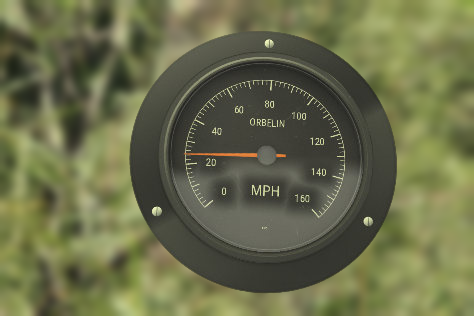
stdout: 24mph
